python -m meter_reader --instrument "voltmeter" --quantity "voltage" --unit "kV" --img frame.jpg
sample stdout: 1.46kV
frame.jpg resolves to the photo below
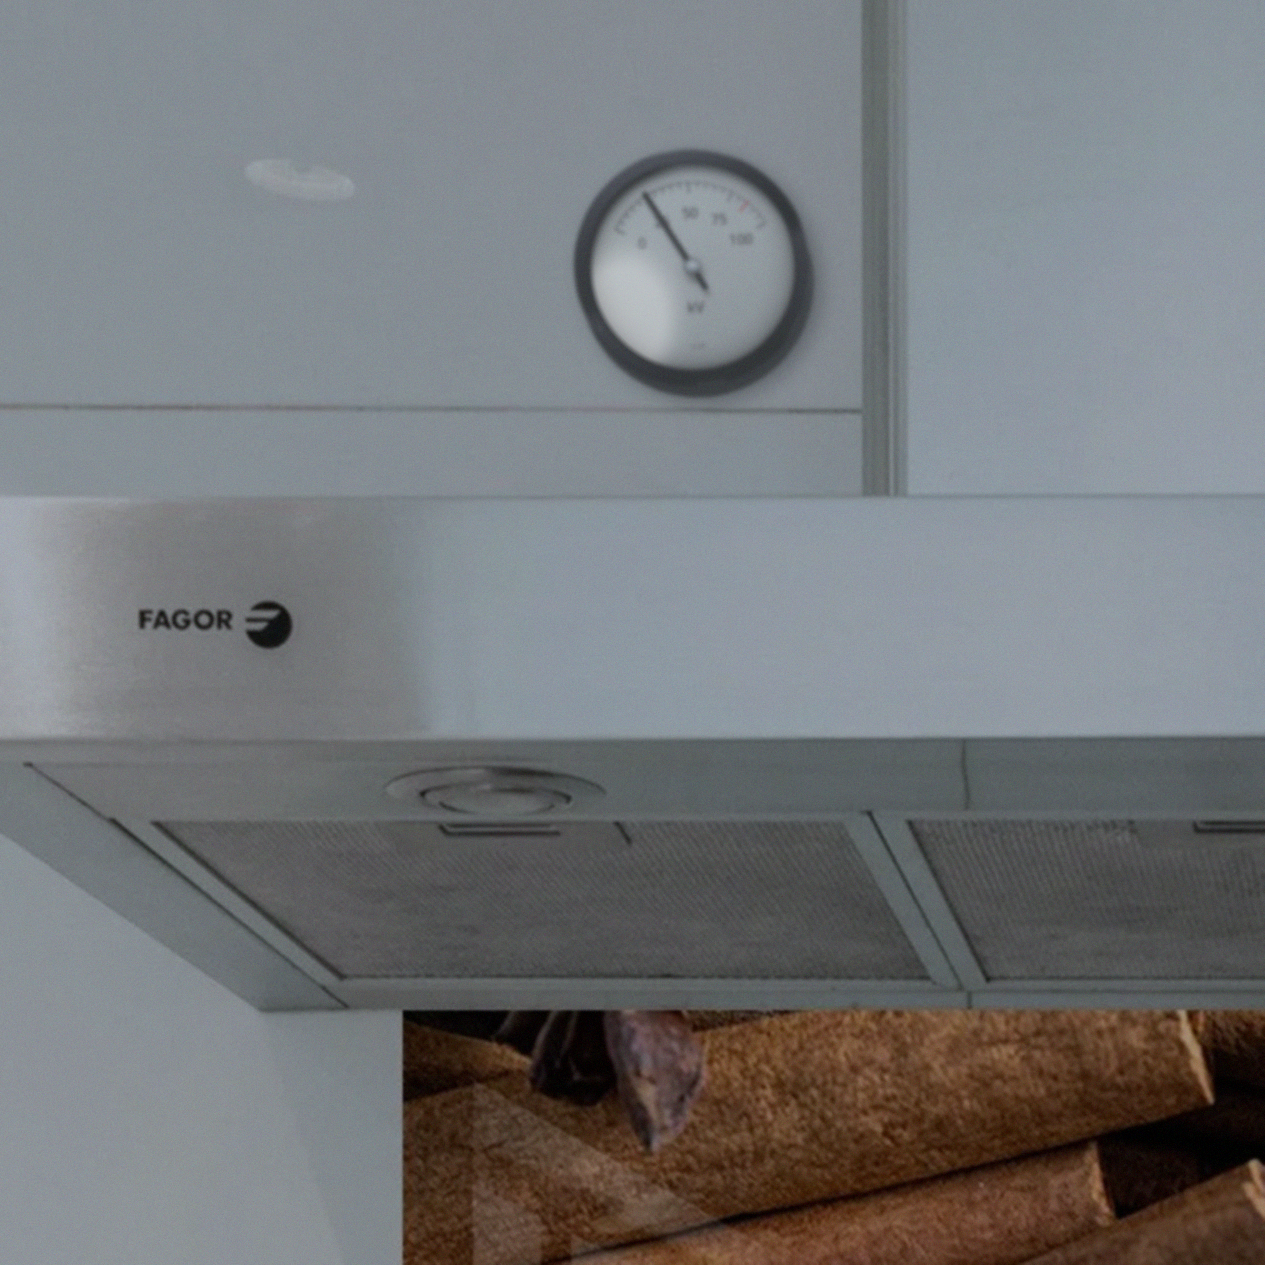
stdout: 25kV
